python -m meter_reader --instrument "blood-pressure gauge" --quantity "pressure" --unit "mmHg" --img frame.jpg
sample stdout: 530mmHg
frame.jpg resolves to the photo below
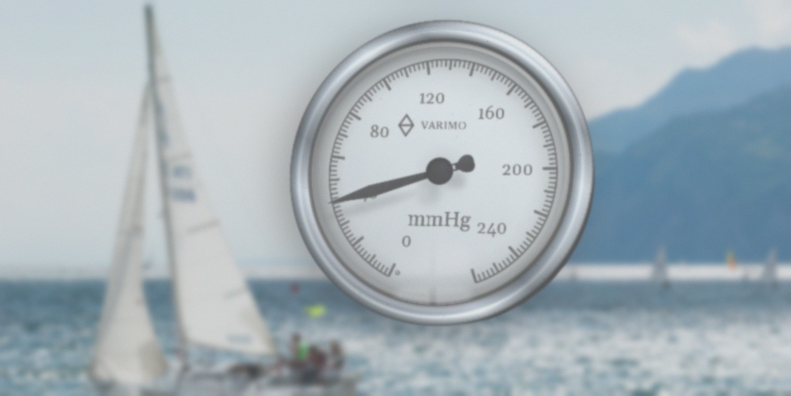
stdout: 40mmHg
